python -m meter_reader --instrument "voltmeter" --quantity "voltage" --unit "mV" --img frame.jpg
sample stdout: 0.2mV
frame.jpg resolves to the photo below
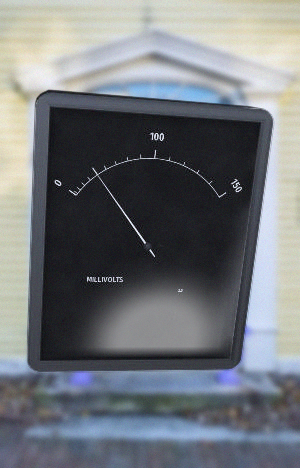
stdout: 50mV
